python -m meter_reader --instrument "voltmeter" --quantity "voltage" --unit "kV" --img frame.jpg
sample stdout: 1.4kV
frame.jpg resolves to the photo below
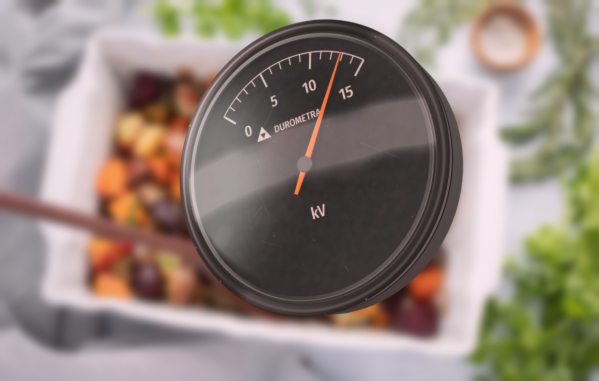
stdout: 13kV
